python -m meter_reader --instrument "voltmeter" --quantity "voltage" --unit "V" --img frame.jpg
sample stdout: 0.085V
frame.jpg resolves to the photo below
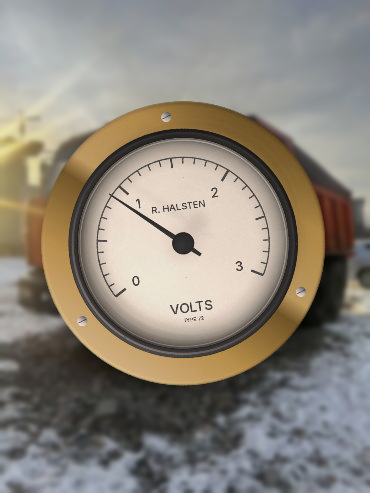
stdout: 0.9V
